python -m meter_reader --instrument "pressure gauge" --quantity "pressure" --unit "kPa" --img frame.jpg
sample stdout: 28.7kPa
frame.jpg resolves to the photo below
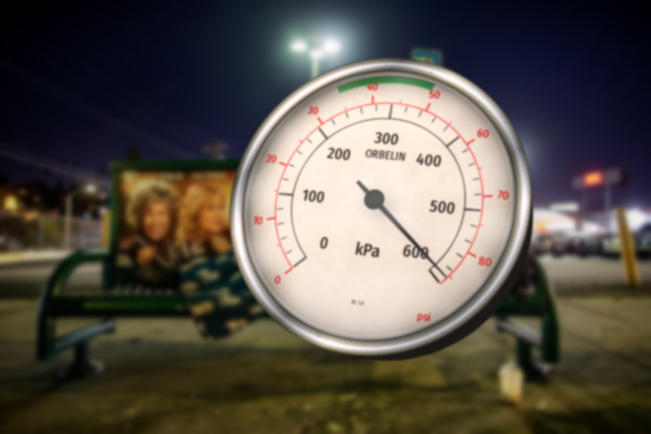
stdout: 590kPa
